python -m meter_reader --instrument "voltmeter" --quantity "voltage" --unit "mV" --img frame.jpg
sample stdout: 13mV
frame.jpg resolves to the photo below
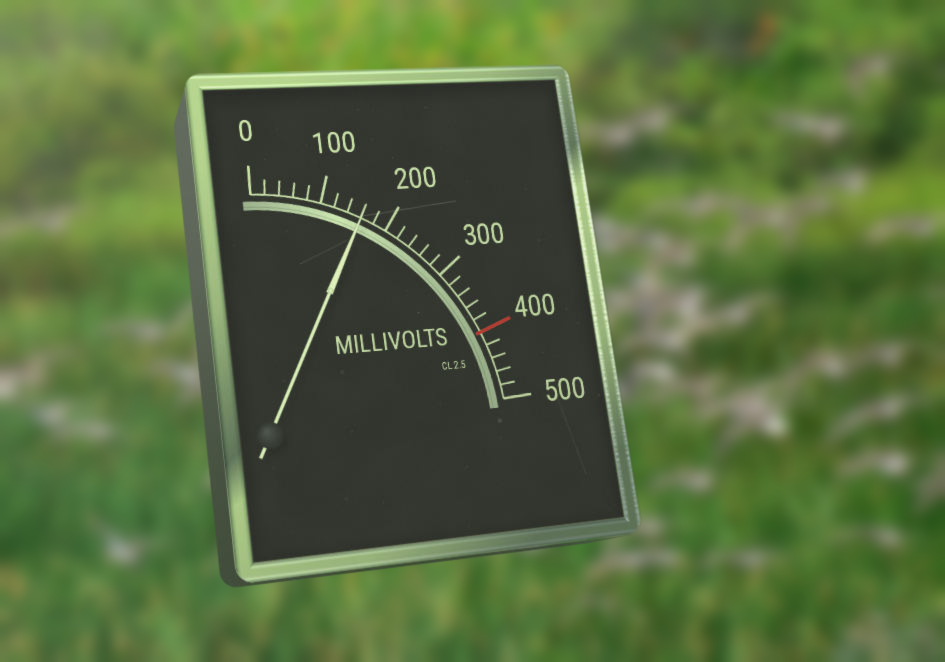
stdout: 160mV
